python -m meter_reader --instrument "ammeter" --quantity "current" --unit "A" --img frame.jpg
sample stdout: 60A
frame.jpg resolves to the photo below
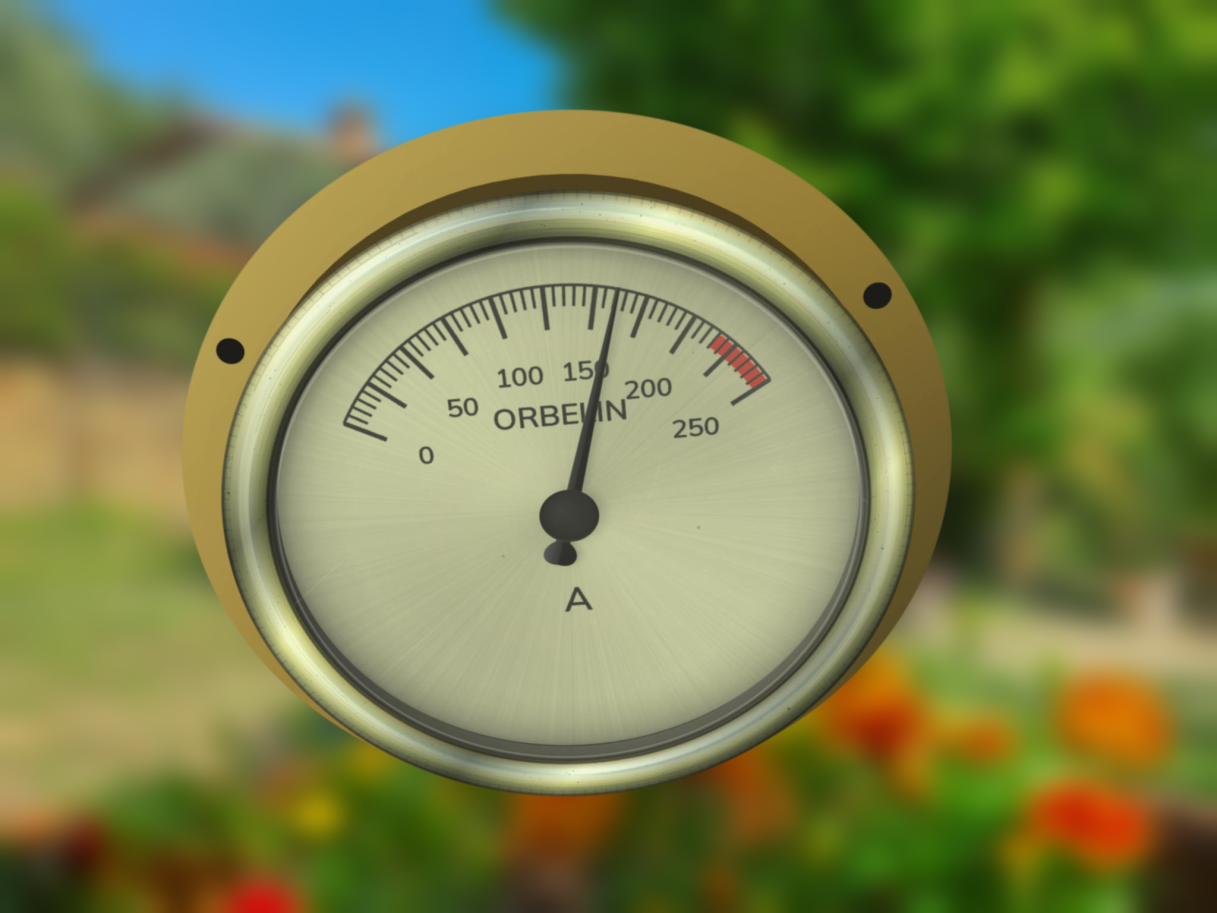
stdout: 160A
